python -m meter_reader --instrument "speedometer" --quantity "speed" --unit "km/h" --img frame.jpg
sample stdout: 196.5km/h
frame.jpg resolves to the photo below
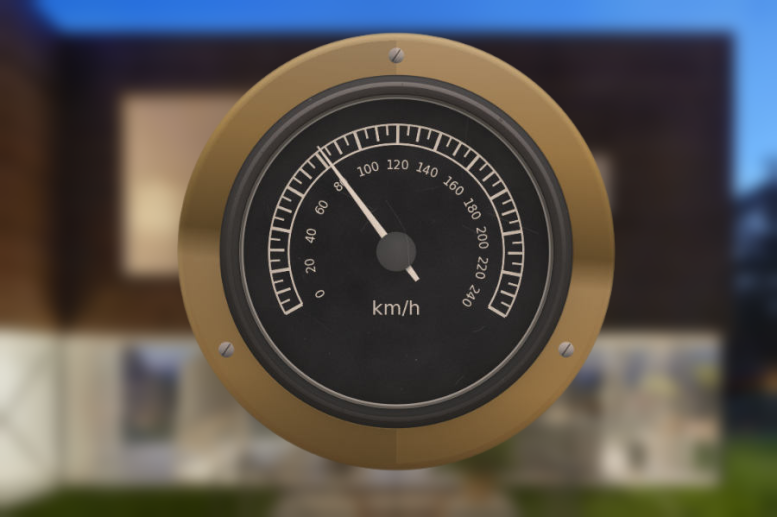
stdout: 82.5km/h
